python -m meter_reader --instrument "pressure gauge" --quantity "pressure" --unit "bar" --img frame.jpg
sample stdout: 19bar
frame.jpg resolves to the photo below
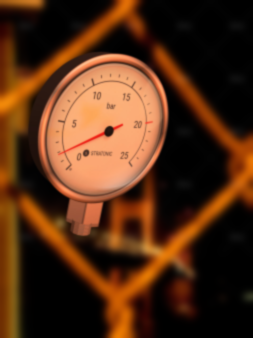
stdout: 2bar
